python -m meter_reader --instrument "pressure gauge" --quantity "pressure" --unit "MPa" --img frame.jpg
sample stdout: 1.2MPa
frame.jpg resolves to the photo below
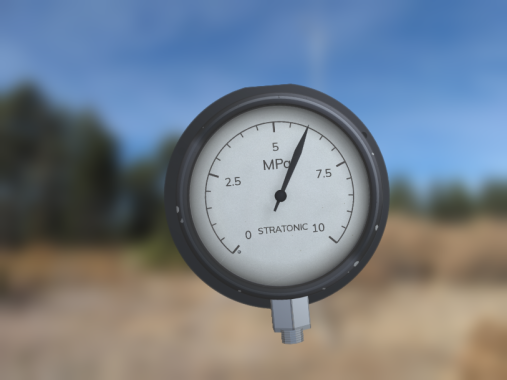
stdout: 6MPa
